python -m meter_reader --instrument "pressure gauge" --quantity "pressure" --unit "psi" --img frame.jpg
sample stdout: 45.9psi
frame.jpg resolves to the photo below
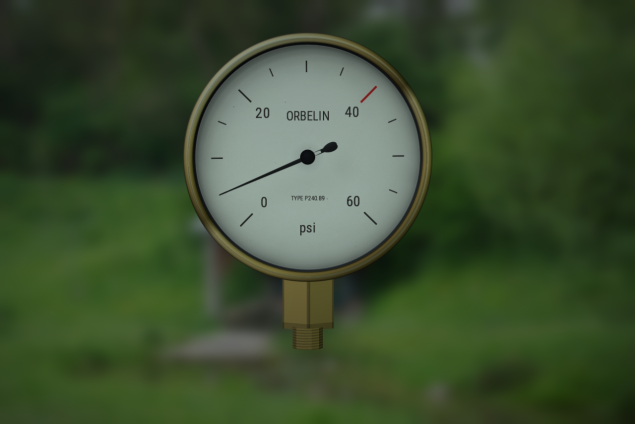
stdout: 5psi
